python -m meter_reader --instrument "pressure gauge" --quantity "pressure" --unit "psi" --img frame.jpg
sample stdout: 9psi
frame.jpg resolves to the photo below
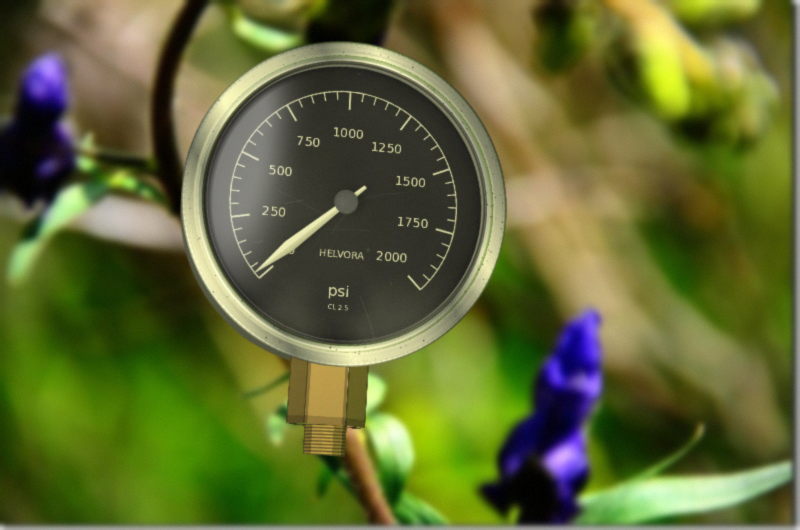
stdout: 25psi
